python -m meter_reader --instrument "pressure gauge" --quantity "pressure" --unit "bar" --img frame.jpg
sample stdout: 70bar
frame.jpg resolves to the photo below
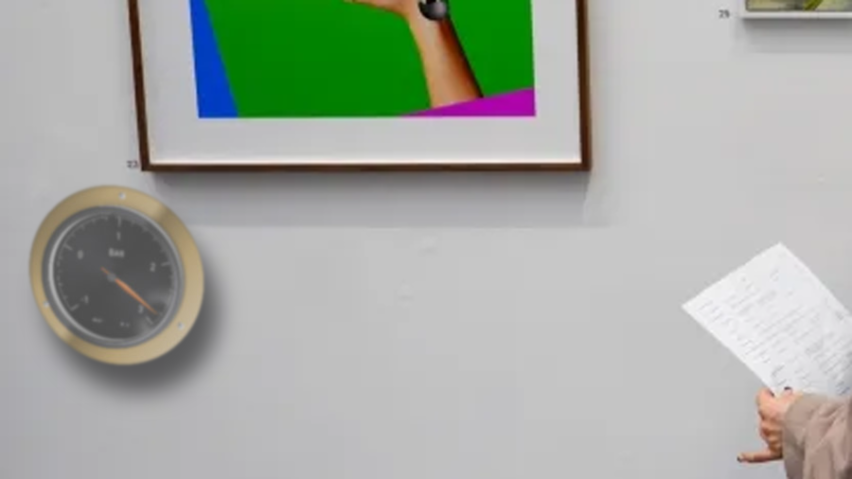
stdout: 2.8bar
